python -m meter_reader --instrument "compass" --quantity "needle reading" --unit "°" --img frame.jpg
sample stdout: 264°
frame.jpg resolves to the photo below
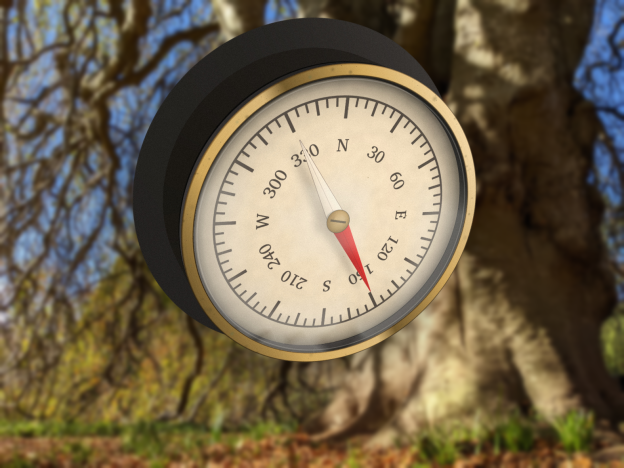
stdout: 150°
